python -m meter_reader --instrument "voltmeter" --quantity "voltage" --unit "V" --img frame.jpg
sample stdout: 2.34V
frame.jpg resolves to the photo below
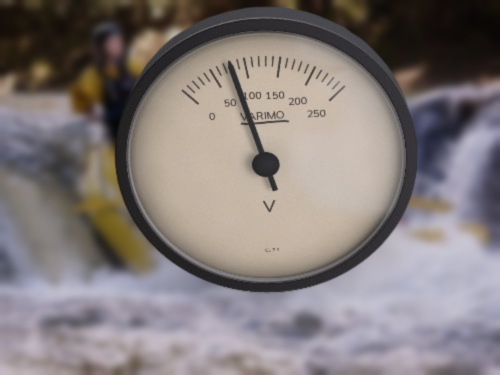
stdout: 80V
